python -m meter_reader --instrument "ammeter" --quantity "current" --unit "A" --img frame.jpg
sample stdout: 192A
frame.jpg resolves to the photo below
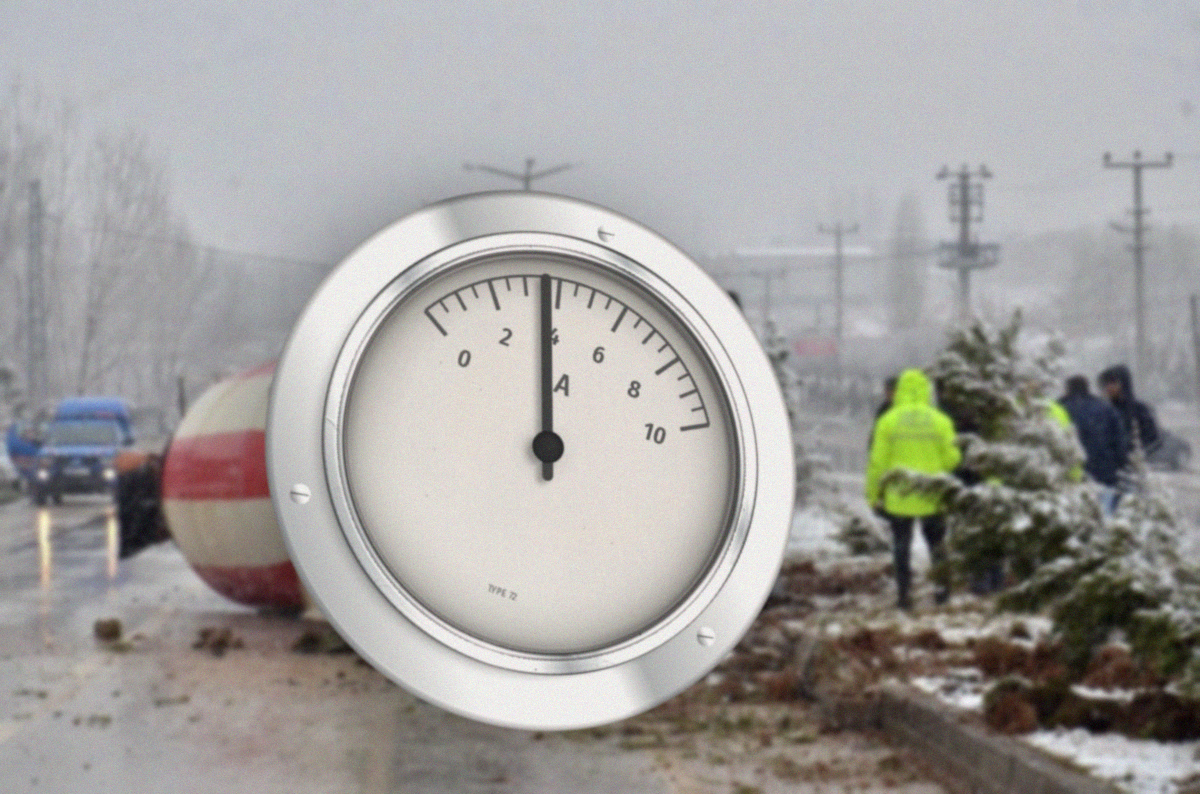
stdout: 3.5A
